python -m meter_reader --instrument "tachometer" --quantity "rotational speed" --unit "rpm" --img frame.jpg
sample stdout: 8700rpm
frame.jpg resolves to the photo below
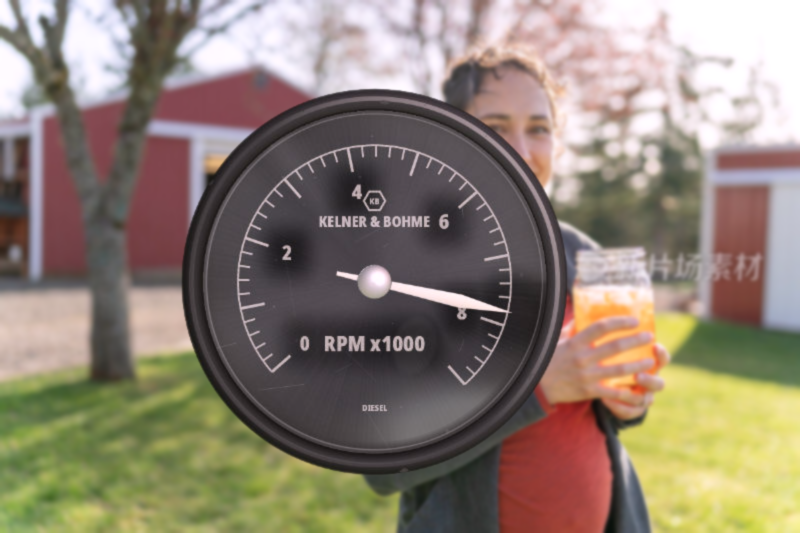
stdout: 7800rpm
